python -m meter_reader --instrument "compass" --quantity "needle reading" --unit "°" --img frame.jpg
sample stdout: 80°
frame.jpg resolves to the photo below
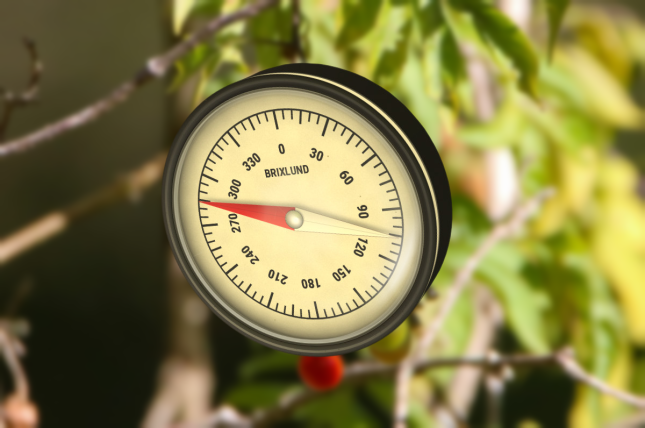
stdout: 285°
